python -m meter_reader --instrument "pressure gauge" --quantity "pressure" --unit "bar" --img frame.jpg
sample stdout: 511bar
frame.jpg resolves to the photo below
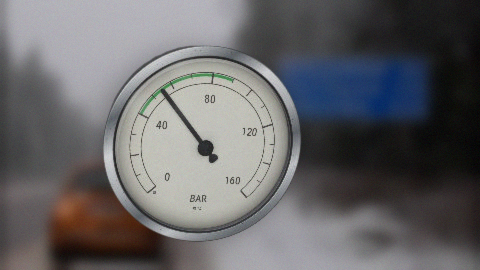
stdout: 55bar
